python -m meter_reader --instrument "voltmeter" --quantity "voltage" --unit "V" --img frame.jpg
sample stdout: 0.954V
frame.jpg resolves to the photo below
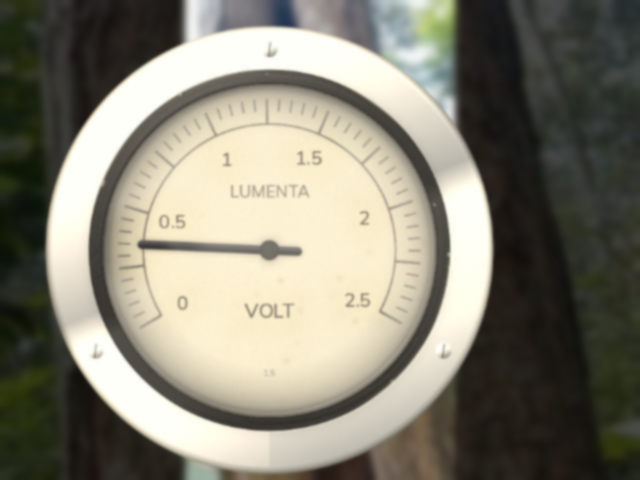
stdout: 0.35V
